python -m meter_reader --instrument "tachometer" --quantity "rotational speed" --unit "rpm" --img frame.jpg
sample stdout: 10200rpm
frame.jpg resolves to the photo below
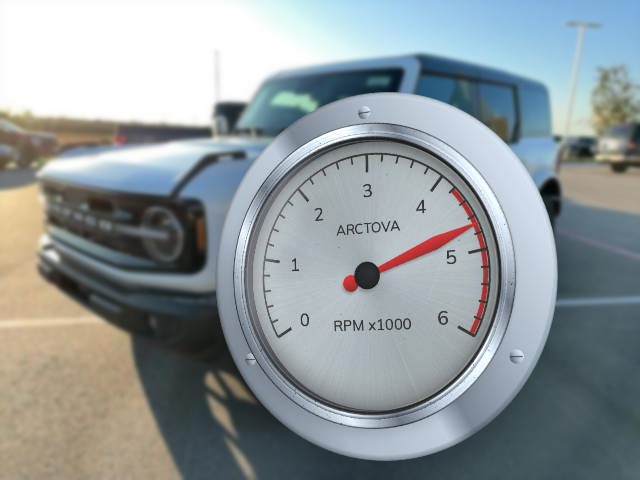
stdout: 4700rpm
